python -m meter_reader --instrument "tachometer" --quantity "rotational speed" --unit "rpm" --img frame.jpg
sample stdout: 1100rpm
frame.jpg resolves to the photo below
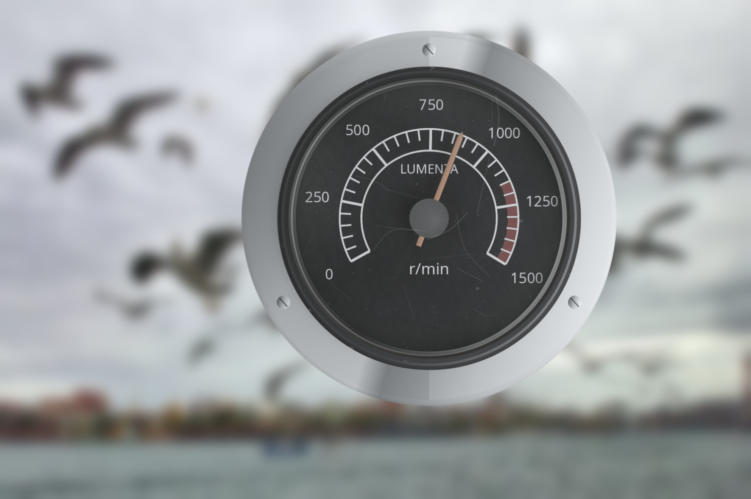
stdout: 875rpm
